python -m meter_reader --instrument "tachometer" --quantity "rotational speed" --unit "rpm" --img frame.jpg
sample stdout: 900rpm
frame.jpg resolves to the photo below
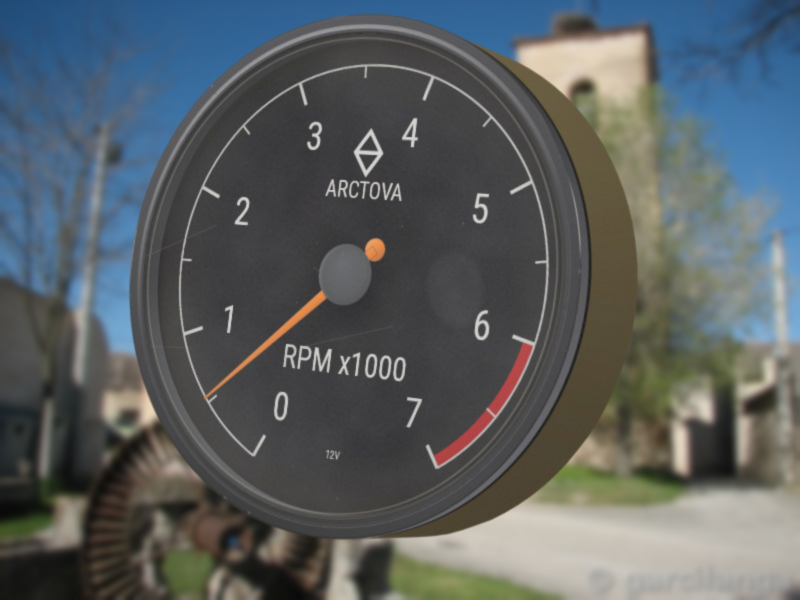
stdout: 500rpm
